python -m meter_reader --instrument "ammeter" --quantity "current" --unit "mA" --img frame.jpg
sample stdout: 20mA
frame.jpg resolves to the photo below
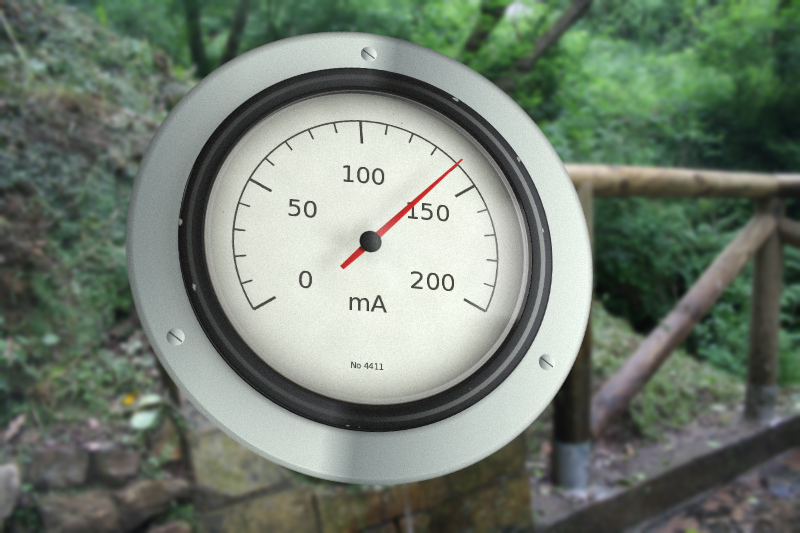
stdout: 140mA
